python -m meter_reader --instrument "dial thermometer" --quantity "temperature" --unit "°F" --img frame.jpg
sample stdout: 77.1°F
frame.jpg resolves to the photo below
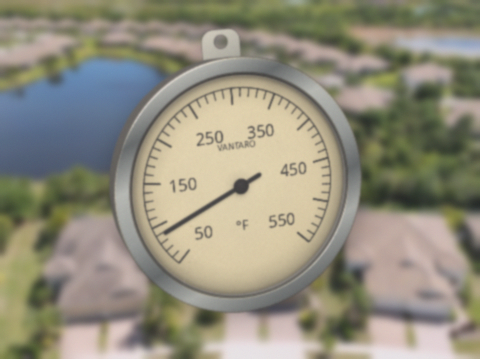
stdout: 90°F
